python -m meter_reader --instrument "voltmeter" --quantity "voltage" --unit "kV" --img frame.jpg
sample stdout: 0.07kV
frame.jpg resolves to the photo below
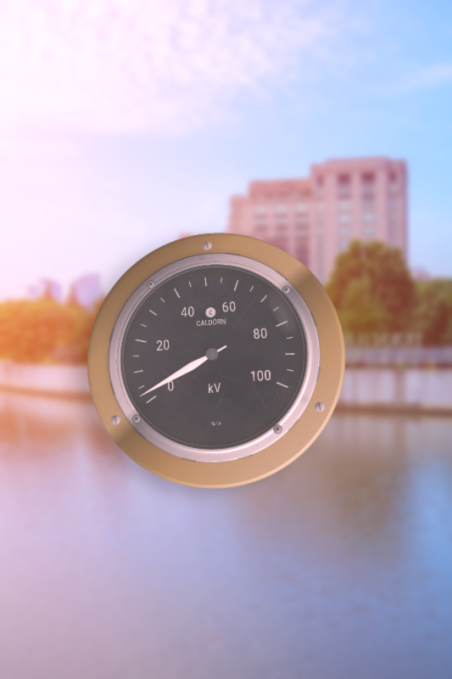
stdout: 2.5kV
